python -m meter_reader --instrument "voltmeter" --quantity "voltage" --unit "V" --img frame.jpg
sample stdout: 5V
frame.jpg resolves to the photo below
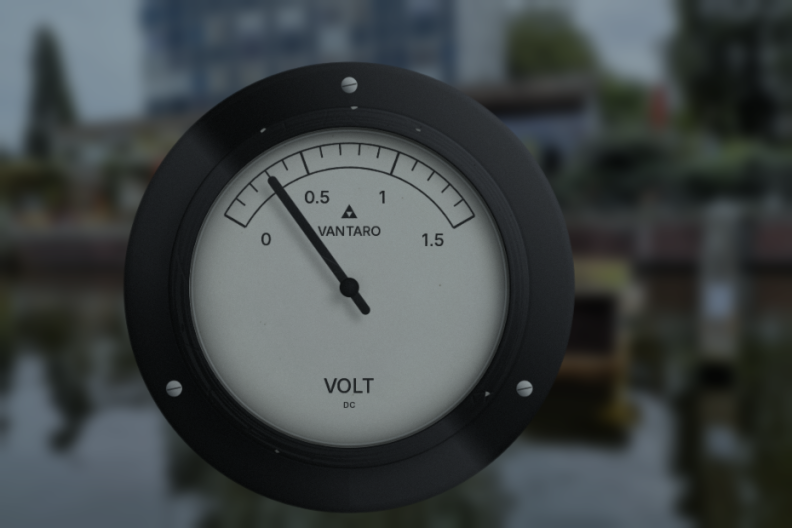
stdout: 0.3V
